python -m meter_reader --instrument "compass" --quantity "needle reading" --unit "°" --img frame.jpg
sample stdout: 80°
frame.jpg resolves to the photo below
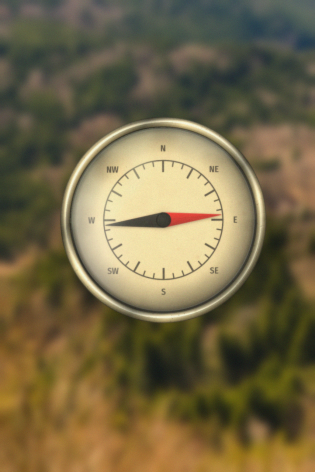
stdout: 85°
